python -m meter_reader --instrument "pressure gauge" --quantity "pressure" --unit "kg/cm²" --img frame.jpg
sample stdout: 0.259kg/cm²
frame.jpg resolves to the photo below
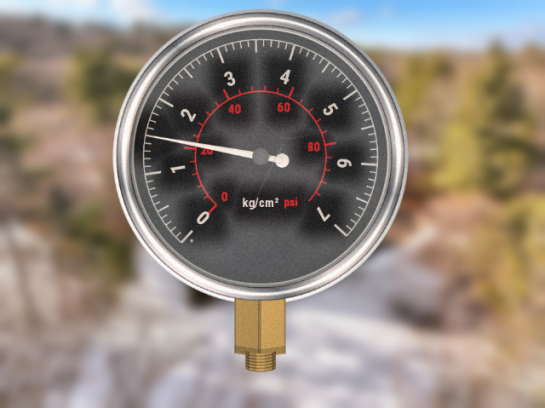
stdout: 1.5kg/cm²
